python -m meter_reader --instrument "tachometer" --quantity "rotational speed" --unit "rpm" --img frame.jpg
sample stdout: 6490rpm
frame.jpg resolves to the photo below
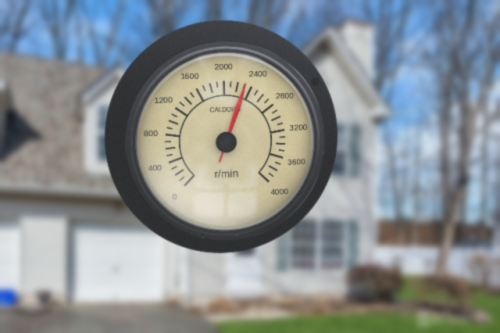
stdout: 2300rpm
